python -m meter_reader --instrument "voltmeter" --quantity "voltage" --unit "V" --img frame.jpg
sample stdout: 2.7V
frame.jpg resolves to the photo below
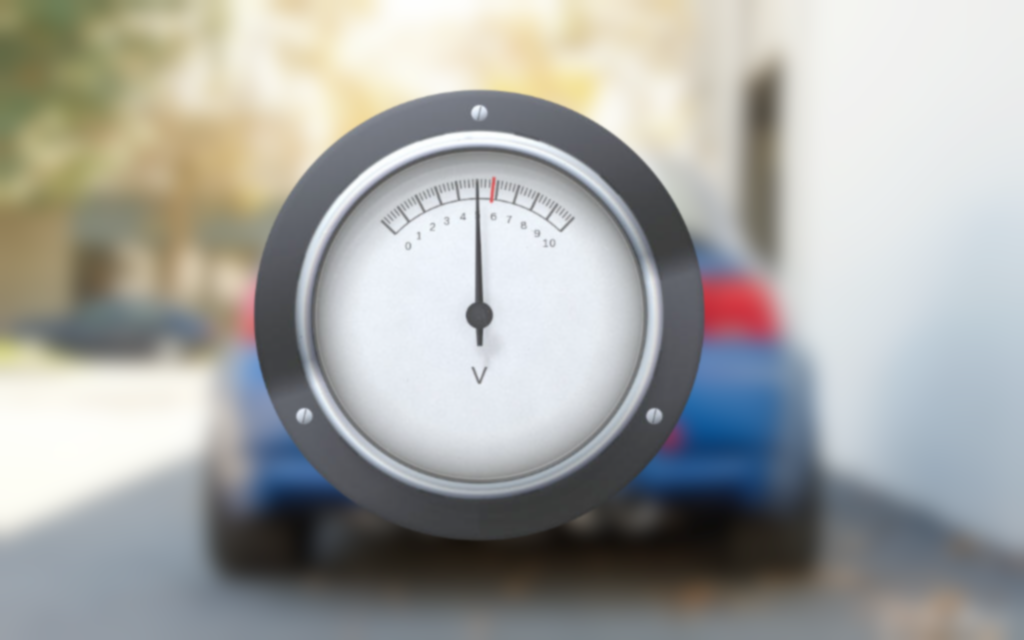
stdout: 5V
